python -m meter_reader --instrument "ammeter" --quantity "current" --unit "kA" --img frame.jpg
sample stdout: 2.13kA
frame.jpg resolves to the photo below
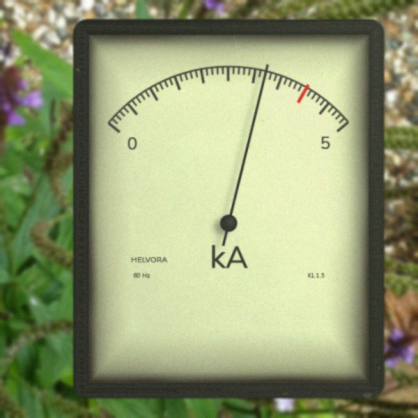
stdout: 3.2kA
